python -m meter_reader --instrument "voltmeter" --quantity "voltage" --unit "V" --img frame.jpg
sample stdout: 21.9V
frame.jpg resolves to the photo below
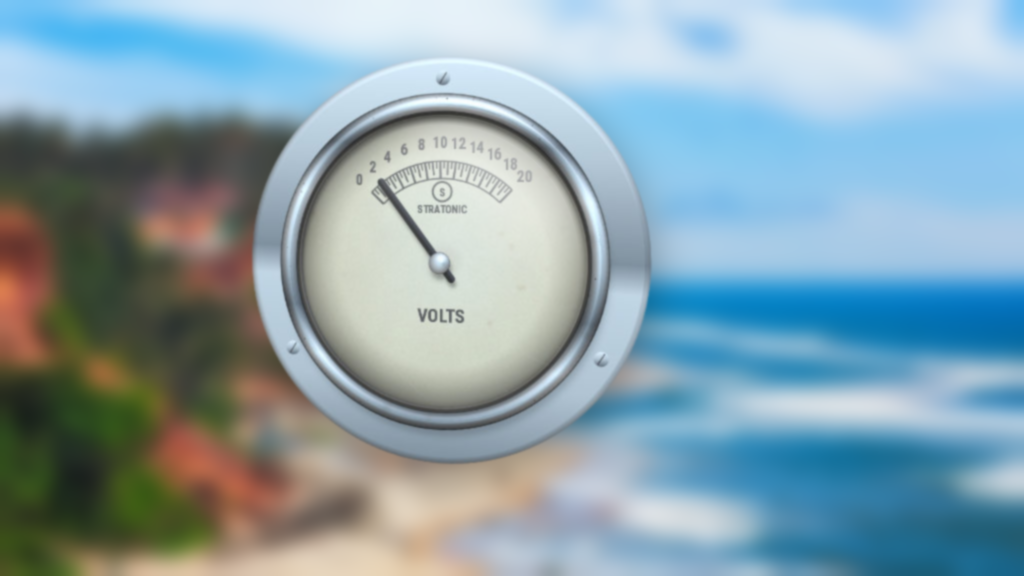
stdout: 2V
